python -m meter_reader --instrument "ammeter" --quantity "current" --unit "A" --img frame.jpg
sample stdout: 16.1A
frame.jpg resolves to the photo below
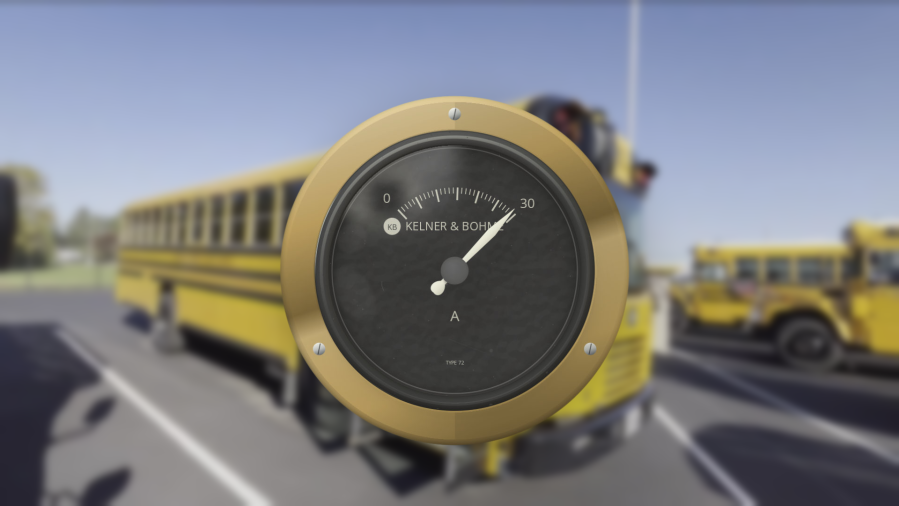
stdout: 29A
